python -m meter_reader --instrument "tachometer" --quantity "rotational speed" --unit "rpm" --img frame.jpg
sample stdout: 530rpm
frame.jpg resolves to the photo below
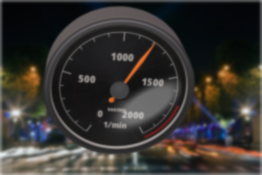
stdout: 1200rpm
